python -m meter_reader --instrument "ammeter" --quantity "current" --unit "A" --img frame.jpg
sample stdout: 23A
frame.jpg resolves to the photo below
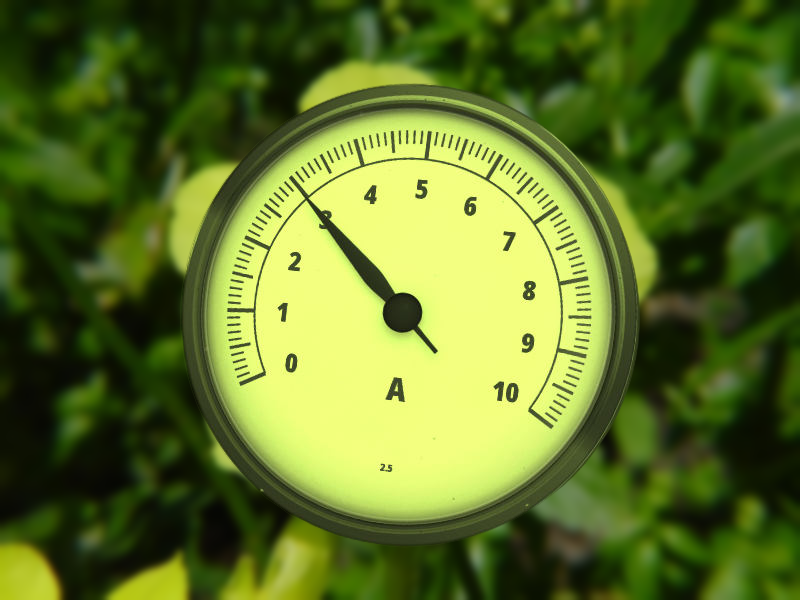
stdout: 3A
